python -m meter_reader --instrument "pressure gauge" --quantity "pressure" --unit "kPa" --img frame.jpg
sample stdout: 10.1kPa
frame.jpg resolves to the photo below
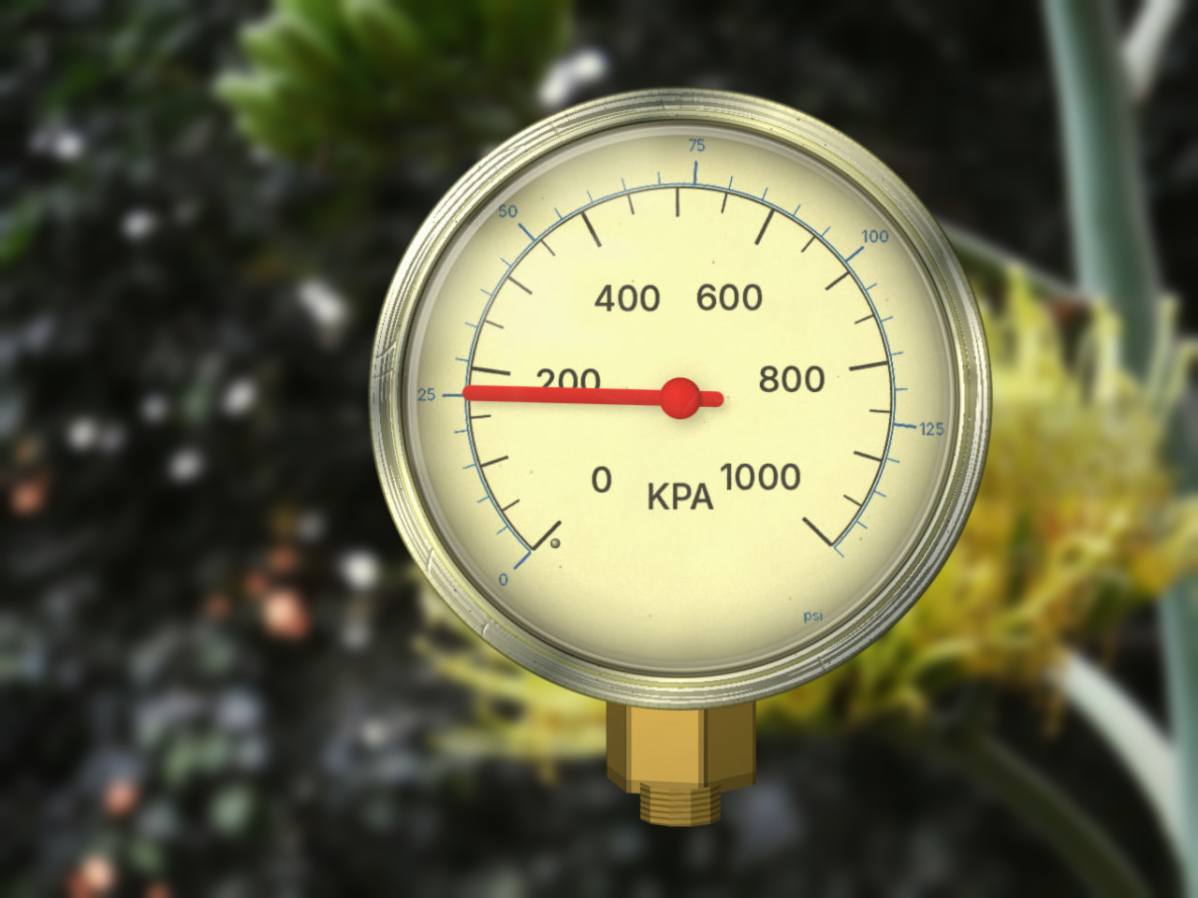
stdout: 175kPa
